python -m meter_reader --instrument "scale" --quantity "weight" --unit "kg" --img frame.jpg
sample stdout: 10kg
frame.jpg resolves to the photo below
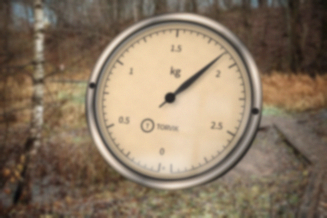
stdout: 1.9kg
